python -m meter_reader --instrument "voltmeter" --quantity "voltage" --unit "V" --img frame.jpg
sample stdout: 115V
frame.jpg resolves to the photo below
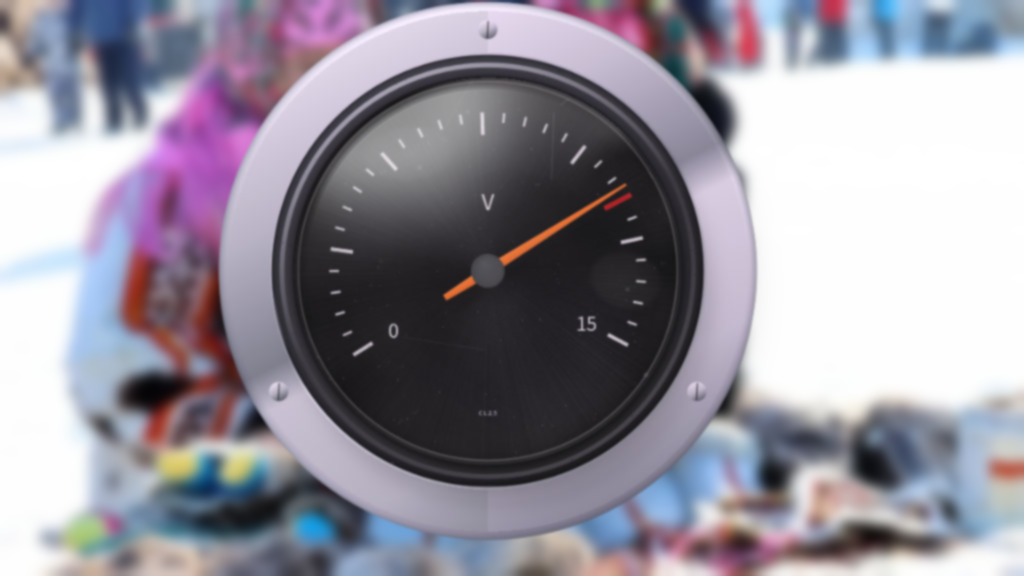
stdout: 11.25V
